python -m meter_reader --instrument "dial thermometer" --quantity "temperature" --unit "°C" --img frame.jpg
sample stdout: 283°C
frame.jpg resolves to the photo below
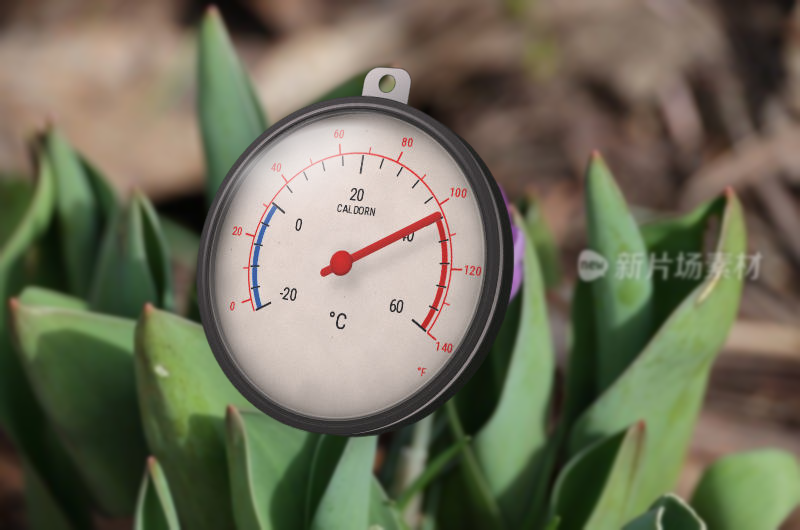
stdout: 40°C
